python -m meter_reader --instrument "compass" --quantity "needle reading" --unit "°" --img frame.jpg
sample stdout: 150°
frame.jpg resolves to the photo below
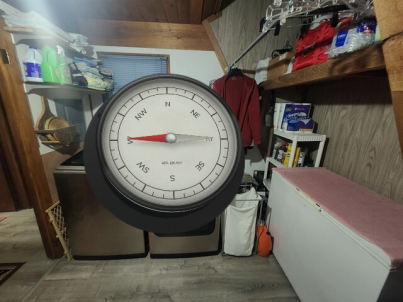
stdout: 270°
